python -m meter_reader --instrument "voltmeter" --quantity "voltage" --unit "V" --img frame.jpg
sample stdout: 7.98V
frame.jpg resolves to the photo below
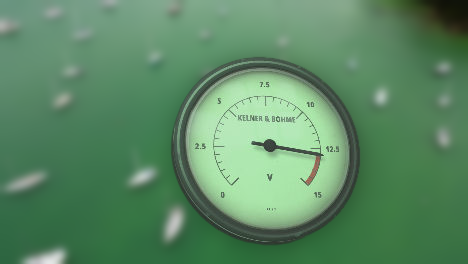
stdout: 13V
